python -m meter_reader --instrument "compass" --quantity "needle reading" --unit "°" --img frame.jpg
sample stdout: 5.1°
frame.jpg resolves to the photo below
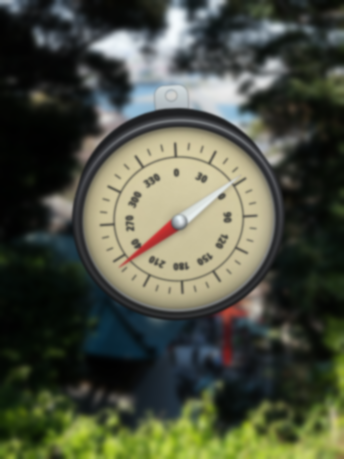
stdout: 235°
